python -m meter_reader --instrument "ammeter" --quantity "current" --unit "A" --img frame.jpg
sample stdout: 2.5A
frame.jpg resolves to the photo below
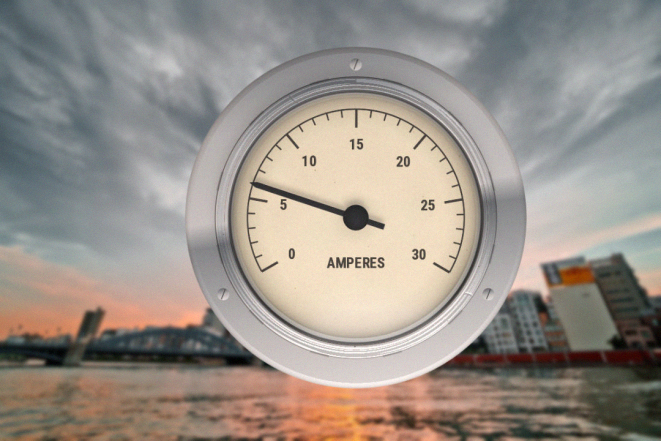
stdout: 6A
